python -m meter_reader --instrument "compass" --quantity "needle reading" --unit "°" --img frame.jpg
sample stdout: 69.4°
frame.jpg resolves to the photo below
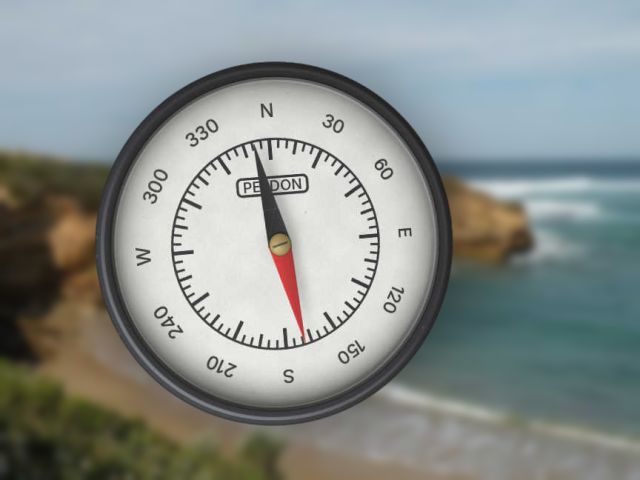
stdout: 170°
